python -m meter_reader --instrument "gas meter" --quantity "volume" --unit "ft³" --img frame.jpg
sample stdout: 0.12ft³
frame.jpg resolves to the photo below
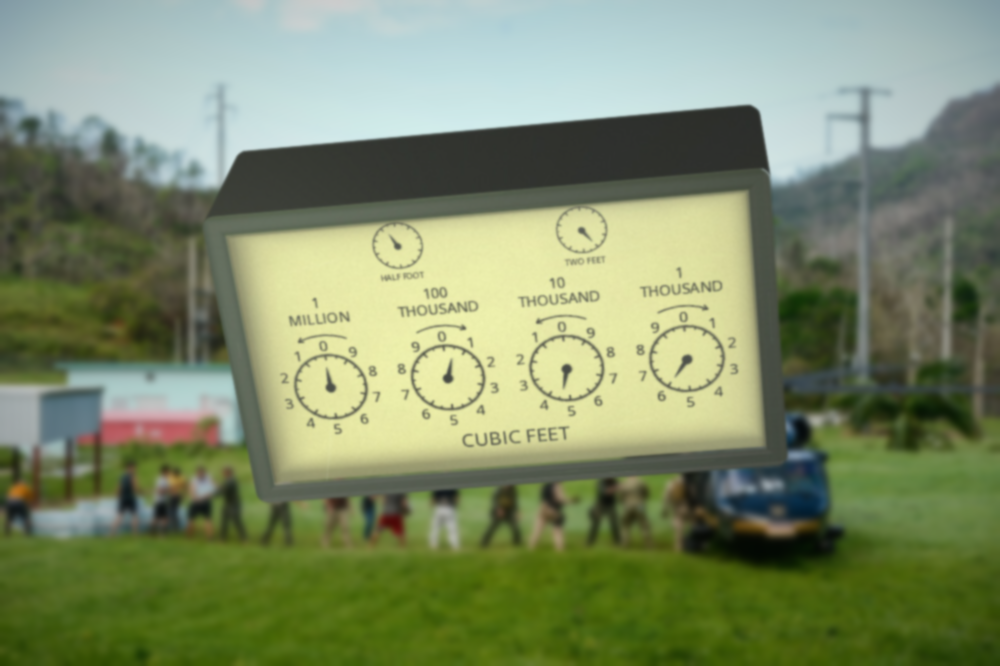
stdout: 4600ft³
